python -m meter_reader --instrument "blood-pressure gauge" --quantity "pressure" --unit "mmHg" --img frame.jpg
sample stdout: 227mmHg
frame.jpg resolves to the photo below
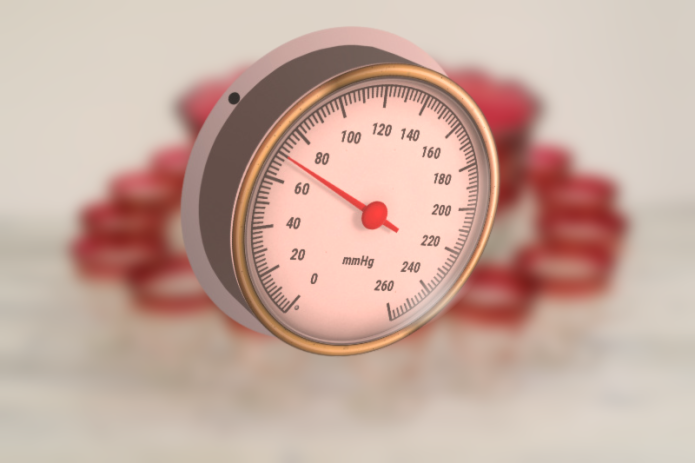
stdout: 70mmHg
